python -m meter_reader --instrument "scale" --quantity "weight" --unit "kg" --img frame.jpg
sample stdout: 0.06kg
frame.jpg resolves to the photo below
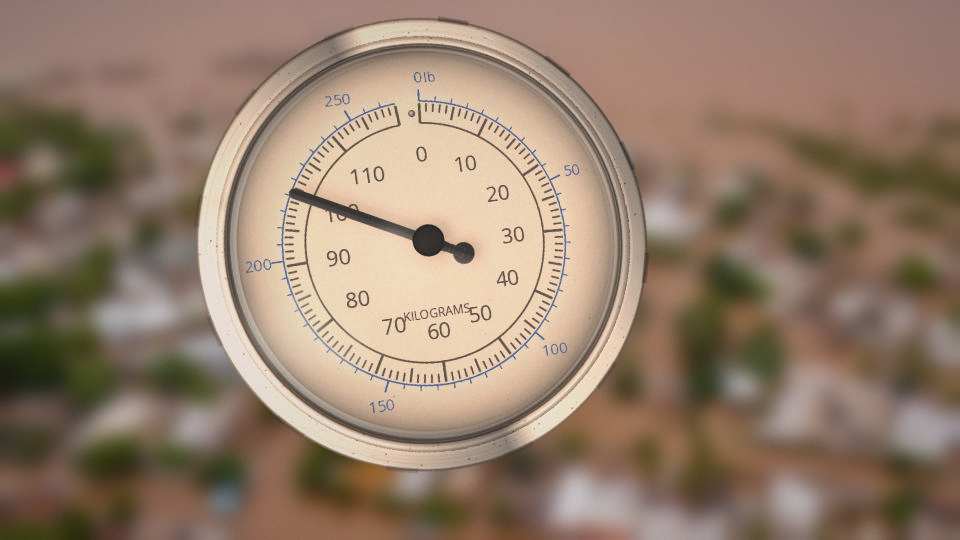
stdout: 100kg
